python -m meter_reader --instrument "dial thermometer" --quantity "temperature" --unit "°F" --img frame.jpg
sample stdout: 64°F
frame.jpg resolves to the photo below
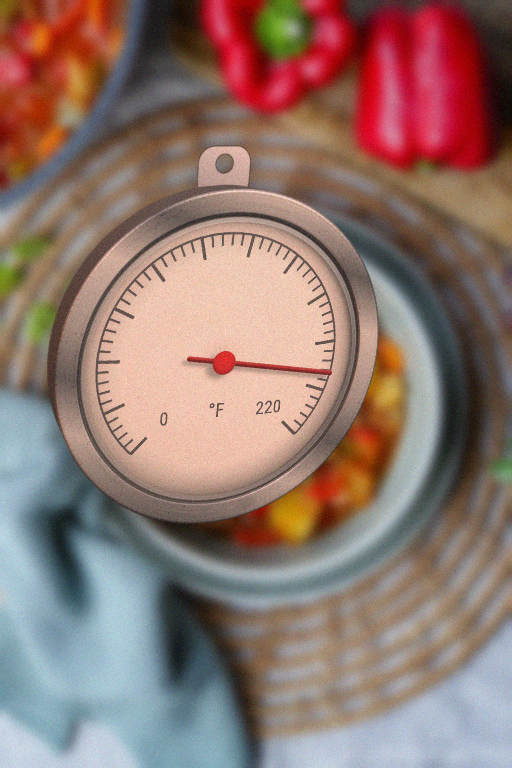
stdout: 192°F
